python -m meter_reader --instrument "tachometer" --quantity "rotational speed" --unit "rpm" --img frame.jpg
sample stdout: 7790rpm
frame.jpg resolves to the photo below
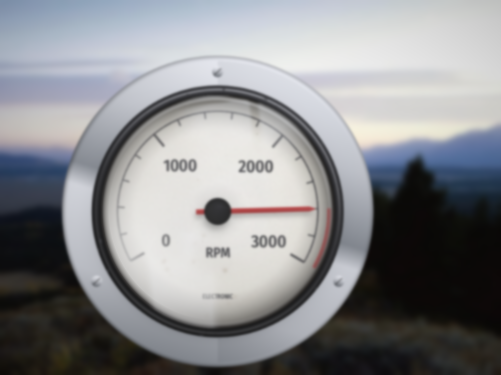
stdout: 2600rpm
